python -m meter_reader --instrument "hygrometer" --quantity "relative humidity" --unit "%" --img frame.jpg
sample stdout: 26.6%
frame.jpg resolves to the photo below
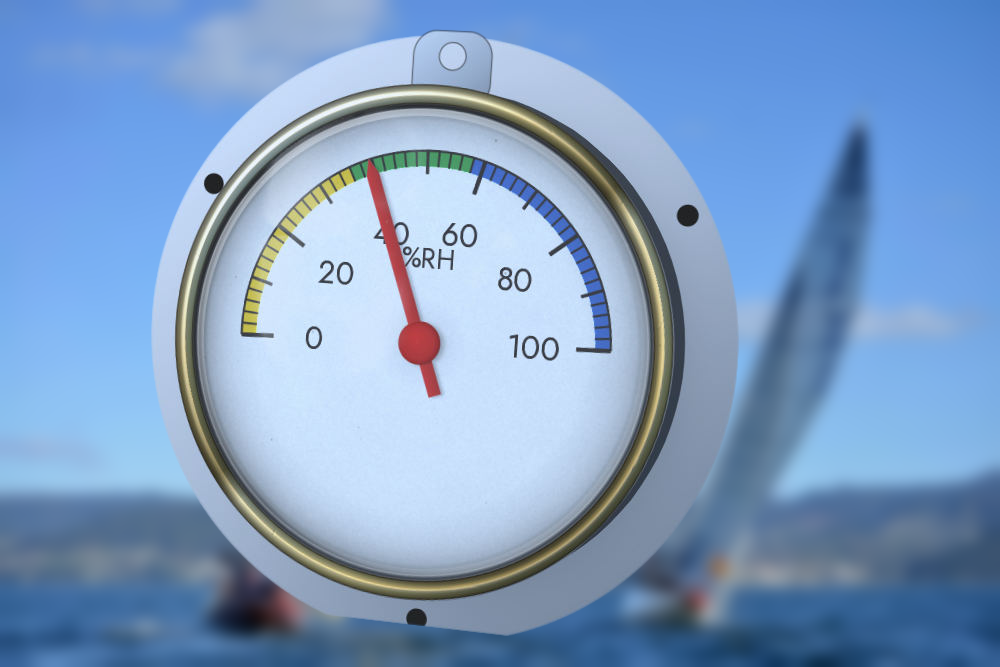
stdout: 40%
